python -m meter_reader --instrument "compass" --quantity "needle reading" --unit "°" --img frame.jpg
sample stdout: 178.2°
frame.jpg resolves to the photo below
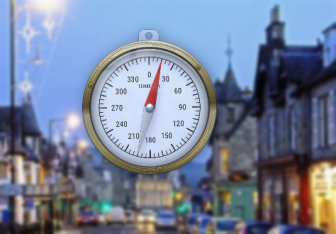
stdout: 15°
